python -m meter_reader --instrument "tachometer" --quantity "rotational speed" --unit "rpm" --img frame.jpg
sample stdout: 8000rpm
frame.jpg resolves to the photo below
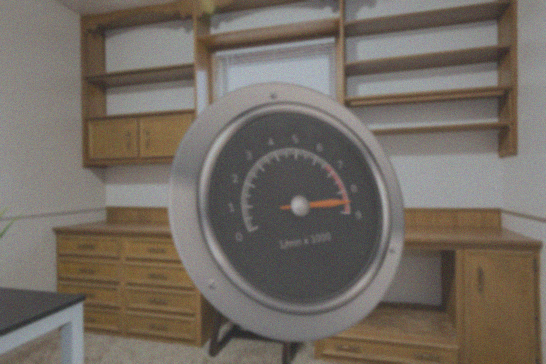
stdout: 8500rpm
